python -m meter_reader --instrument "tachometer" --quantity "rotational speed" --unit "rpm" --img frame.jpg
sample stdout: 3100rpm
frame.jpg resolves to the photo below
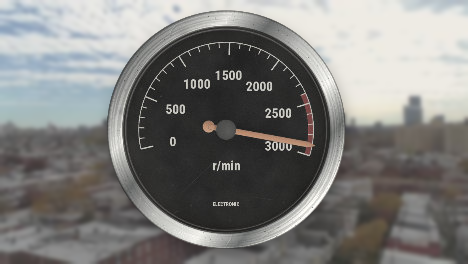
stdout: 2900rpm
